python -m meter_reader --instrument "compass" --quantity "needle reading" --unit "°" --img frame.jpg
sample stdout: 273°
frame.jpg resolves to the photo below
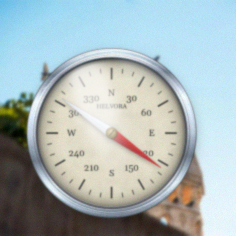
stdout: 125°
